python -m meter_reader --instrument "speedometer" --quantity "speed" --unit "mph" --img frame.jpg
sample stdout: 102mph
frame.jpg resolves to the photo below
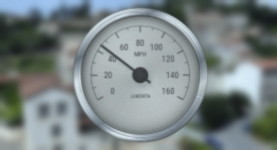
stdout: 45mph
